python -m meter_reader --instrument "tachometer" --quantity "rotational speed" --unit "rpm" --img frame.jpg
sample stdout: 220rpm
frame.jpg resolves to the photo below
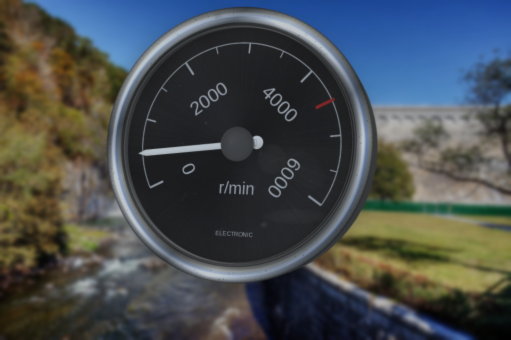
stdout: 500rpm
